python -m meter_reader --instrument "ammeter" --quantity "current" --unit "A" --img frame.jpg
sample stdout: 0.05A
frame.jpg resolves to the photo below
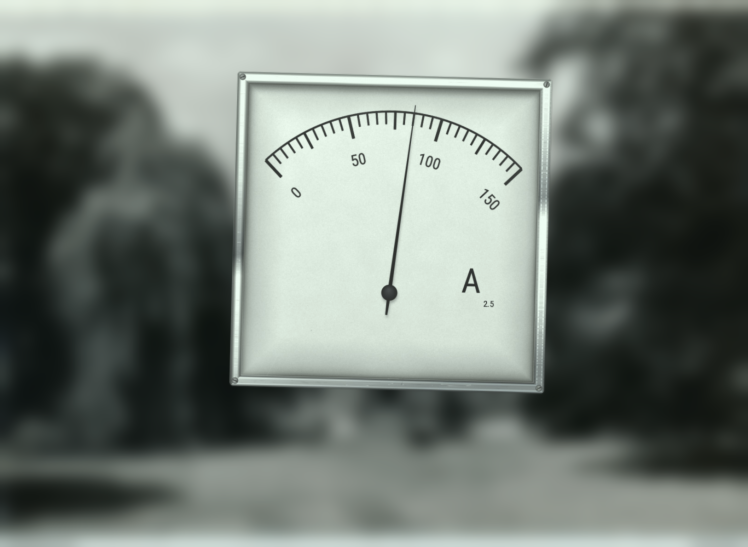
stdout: 85A
